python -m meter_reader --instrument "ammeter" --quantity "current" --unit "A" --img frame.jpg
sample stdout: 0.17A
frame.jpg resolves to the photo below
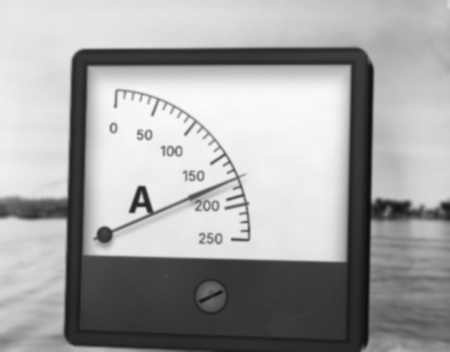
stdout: 180A
